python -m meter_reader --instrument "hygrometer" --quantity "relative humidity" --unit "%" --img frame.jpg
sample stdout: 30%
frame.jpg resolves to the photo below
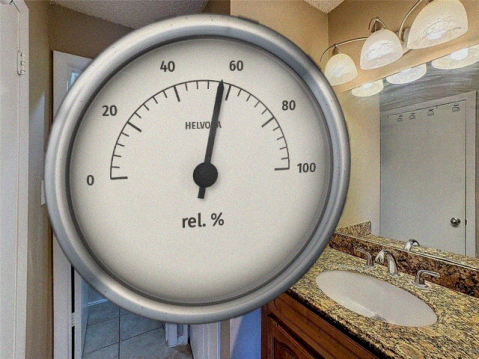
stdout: 56%
